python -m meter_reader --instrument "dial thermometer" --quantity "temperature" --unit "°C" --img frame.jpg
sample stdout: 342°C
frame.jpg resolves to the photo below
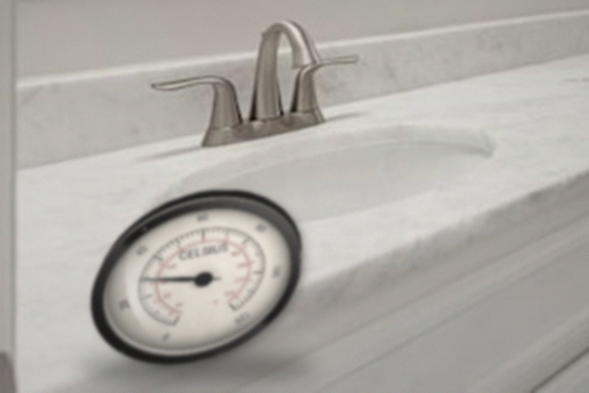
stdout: 30°C
